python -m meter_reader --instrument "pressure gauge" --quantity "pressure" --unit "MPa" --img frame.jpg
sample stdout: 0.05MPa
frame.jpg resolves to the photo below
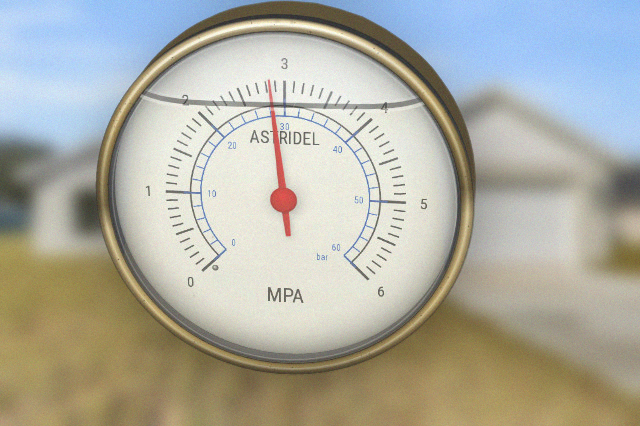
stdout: 2.85MPa
